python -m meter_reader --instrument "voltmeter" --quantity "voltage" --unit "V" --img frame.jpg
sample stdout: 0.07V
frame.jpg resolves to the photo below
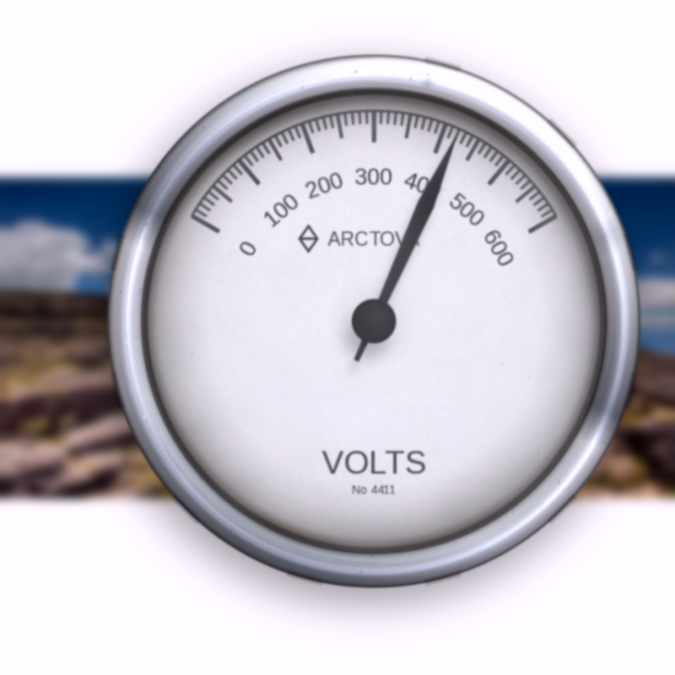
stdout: 420V
